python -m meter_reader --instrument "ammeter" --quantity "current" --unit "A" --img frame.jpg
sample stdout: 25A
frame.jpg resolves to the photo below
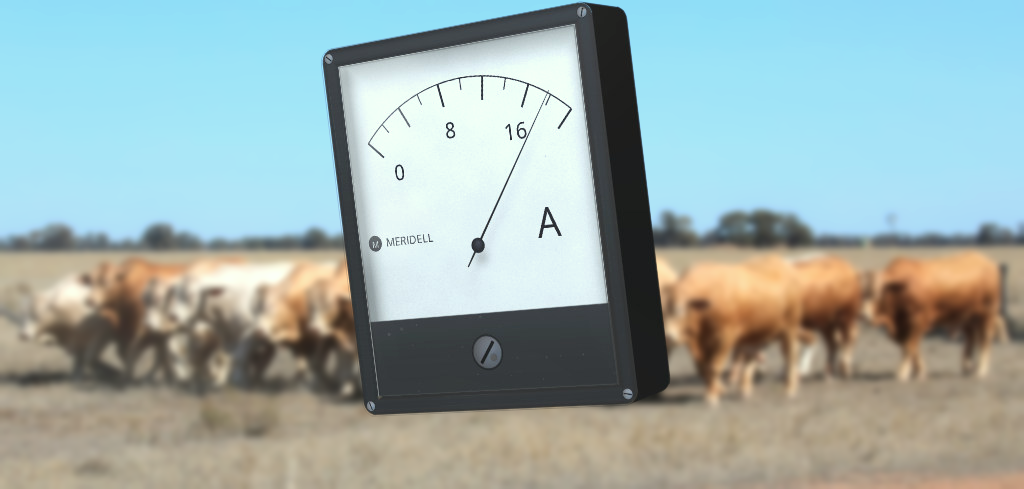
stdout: 18A
